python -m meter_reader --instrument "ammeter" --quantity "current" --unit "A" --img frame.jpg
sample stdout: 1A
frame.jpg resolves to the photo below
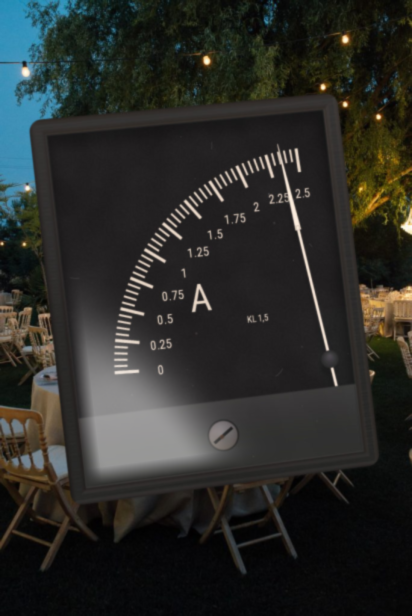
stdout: 2.35A
